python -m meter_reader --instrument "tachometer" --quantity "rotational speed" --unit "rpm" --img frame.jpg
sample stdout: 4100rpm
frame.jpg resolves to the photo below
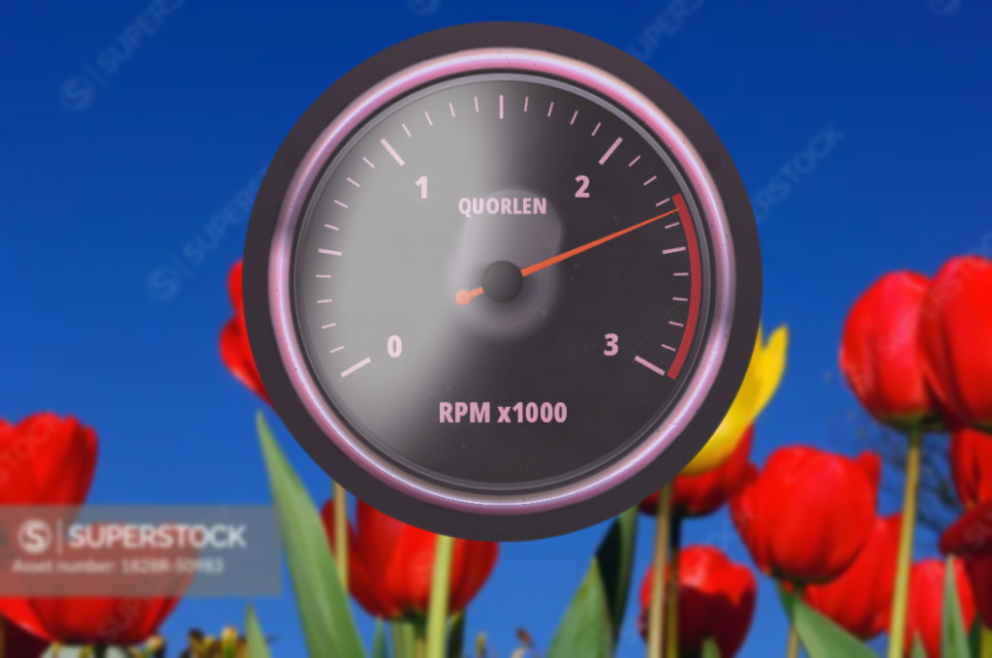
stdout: 2350rpm
